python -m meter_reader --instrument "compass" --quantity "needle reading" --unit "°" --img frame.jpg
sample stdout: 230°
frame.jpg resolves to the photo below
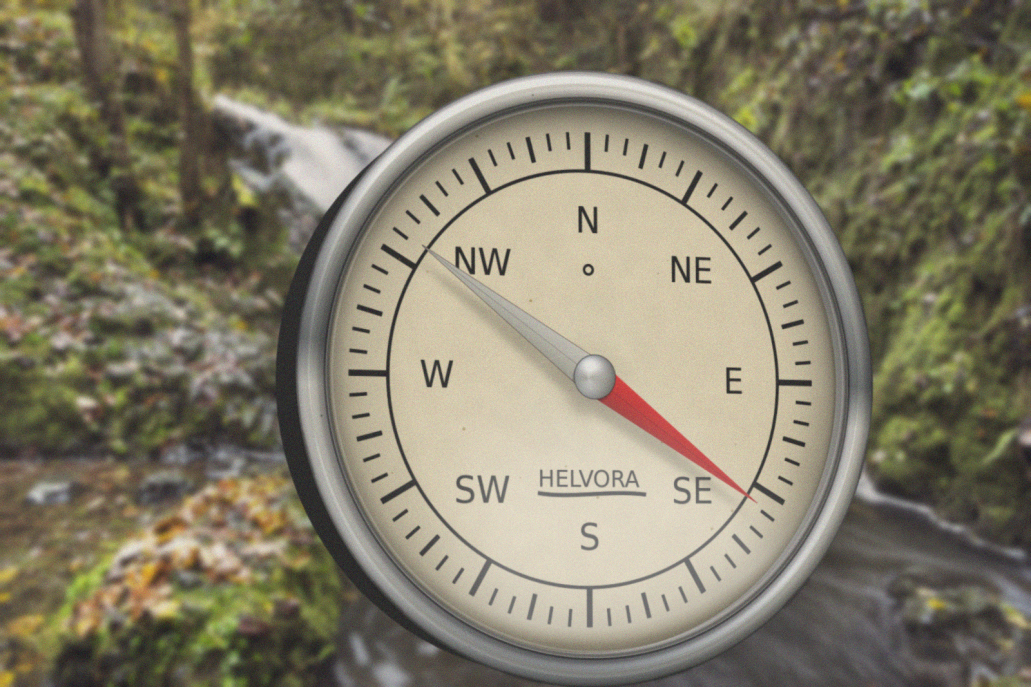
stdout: 125°
